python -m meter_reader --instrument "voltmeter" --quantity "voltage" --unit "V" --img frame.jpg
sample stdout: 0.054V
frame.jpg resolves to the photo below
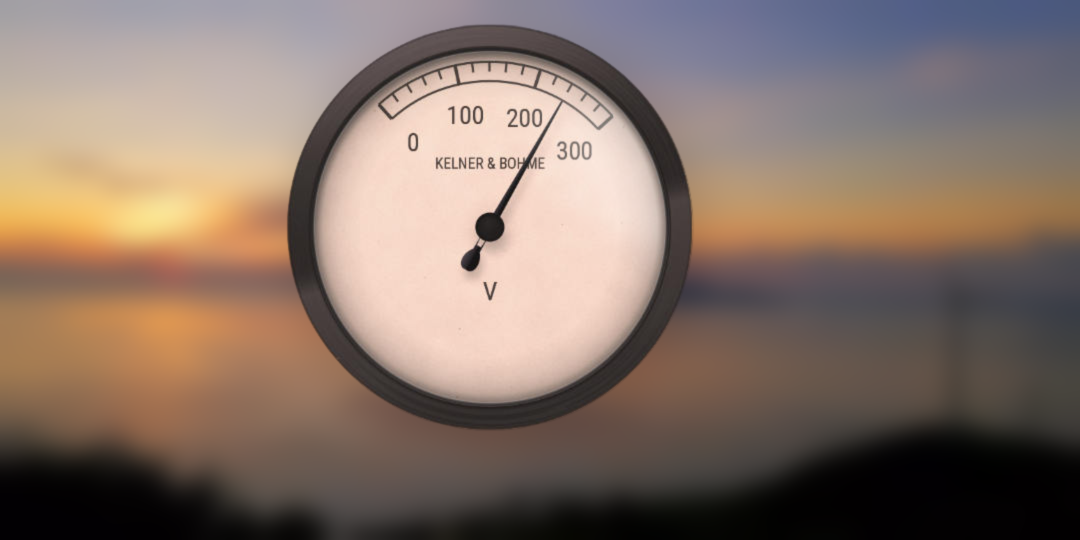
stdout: 240V
